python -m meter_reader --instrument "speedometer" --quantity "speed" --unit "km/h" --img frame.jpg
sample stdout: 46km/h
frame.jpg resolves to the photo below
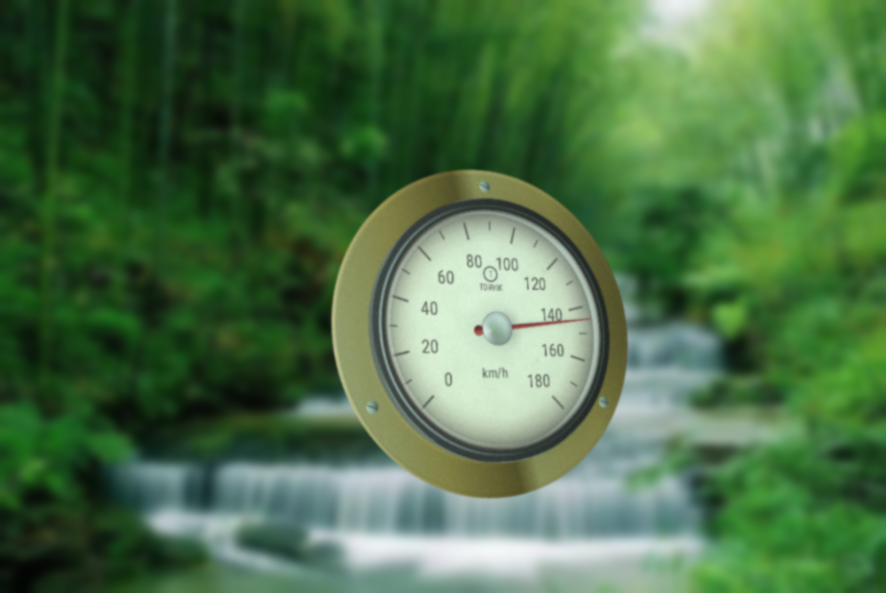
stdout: 145km/h
